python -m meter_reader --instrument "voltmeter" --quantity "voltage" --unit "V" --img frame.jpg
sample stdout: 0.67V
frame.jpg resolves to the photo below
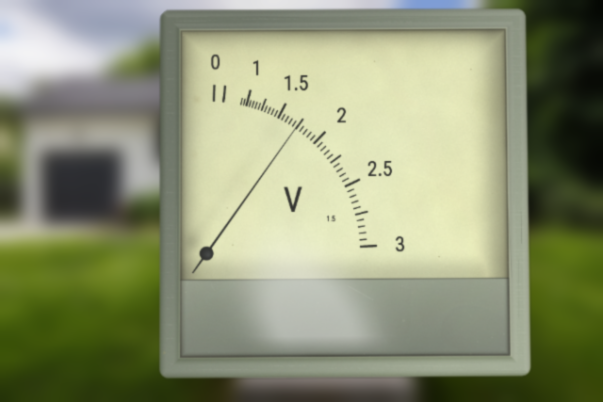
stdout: 1.75V
